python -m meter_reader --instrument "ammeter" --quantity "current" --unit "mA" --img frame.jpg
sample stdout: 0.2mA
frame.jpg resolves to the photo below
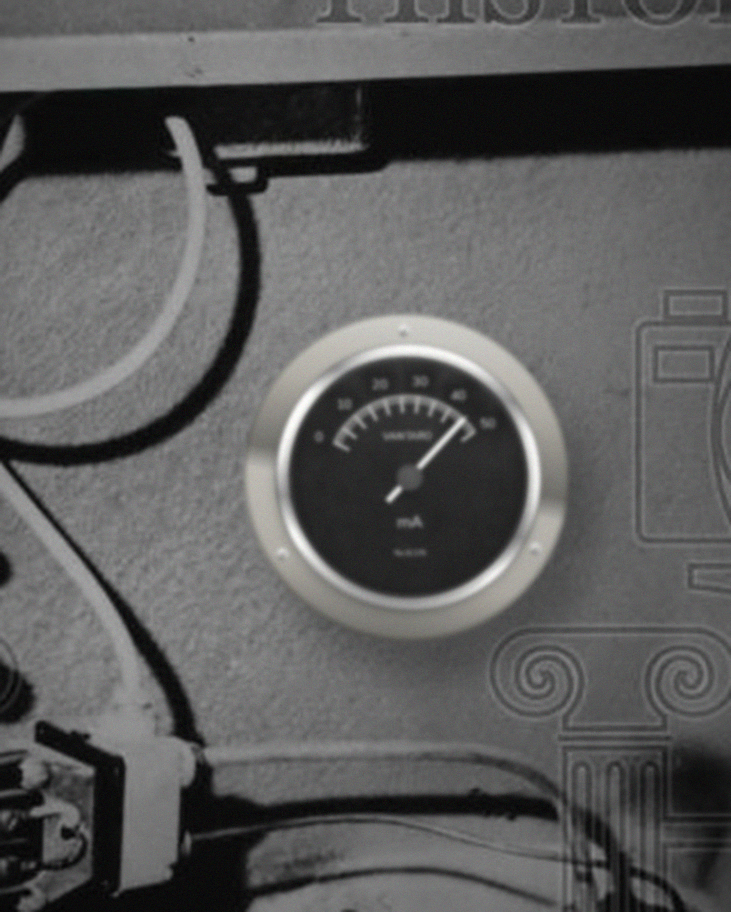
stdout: 45mA
